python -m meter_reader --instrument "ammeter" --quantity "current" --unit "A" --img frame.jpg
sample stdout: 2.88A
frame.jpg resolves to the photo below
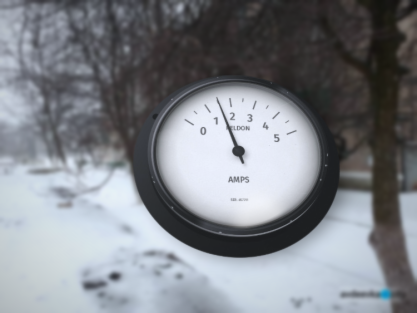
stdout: 1.5A
